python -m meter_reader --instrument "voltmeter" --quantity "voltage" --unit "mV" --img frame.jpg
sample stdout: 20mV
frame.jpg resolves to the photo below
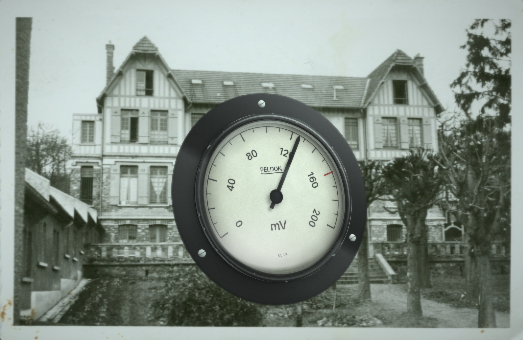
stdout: 125mV
